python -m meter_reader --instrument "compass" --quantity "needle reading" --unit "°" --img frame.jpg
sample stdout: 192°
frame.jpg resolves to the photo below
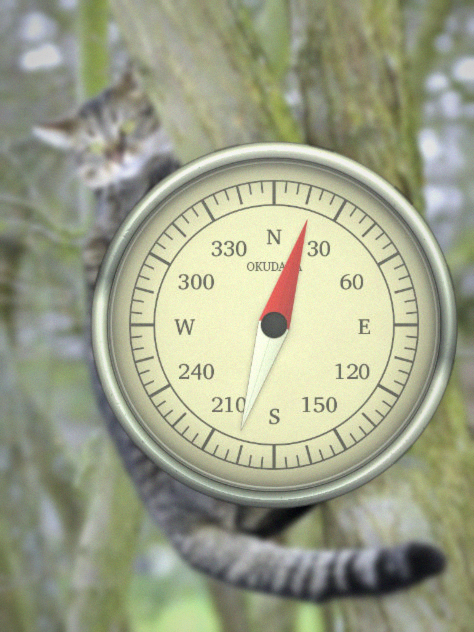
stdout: 17.5°
